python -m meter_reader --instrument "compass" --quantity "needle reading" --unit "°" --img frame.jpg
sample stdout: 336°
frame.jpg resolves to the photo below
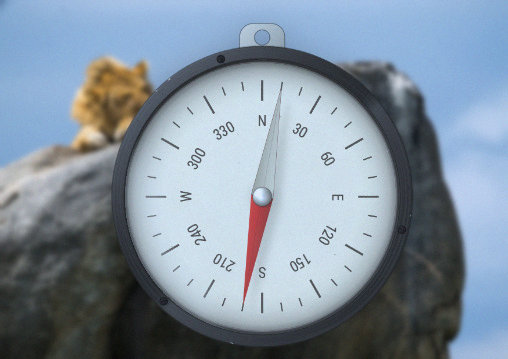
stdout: 190°
